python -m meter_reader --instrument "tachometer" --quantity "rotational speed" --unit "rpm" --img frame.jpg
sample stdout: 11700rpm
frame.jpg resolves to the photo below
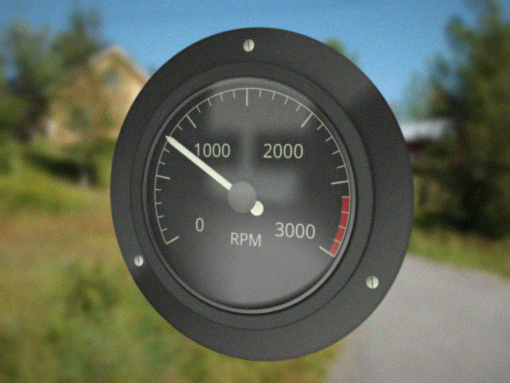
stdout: 800rpm
